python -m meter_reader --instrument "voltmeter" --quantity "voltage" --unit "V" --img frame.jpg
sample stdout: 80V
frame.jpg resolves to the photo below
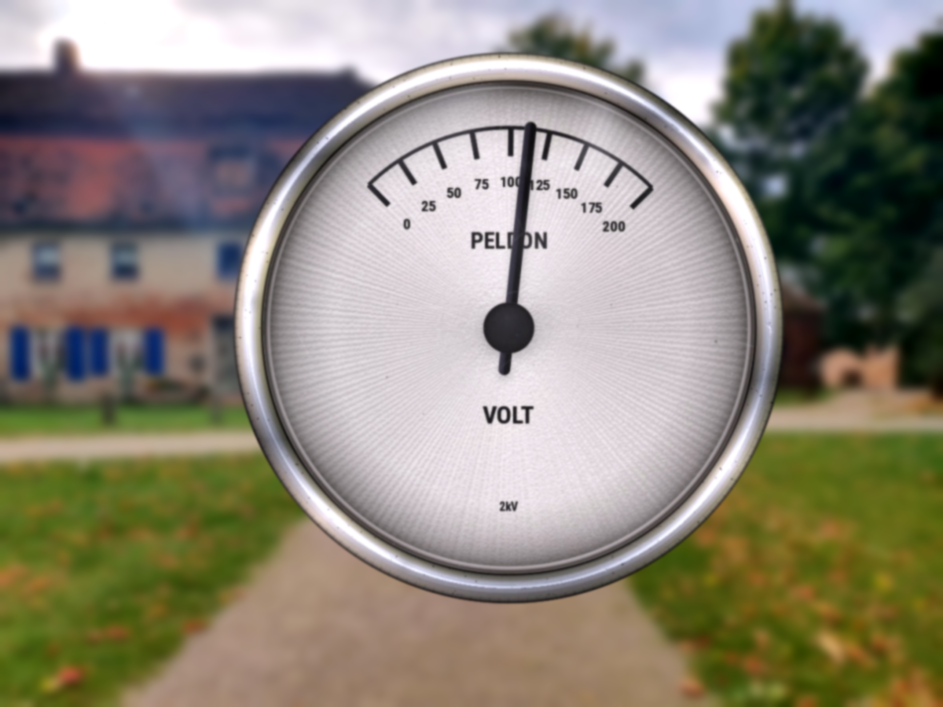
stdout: 112.5V
